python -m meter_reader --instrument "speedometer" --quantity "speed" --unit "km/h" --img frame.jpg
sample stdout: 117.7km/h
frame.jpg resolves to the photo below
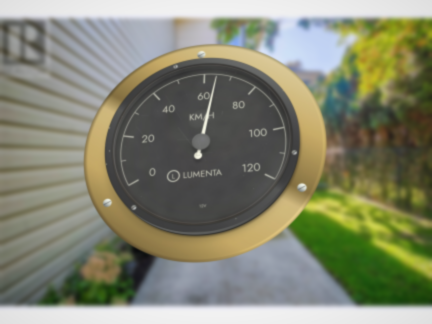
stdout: 65km/h
